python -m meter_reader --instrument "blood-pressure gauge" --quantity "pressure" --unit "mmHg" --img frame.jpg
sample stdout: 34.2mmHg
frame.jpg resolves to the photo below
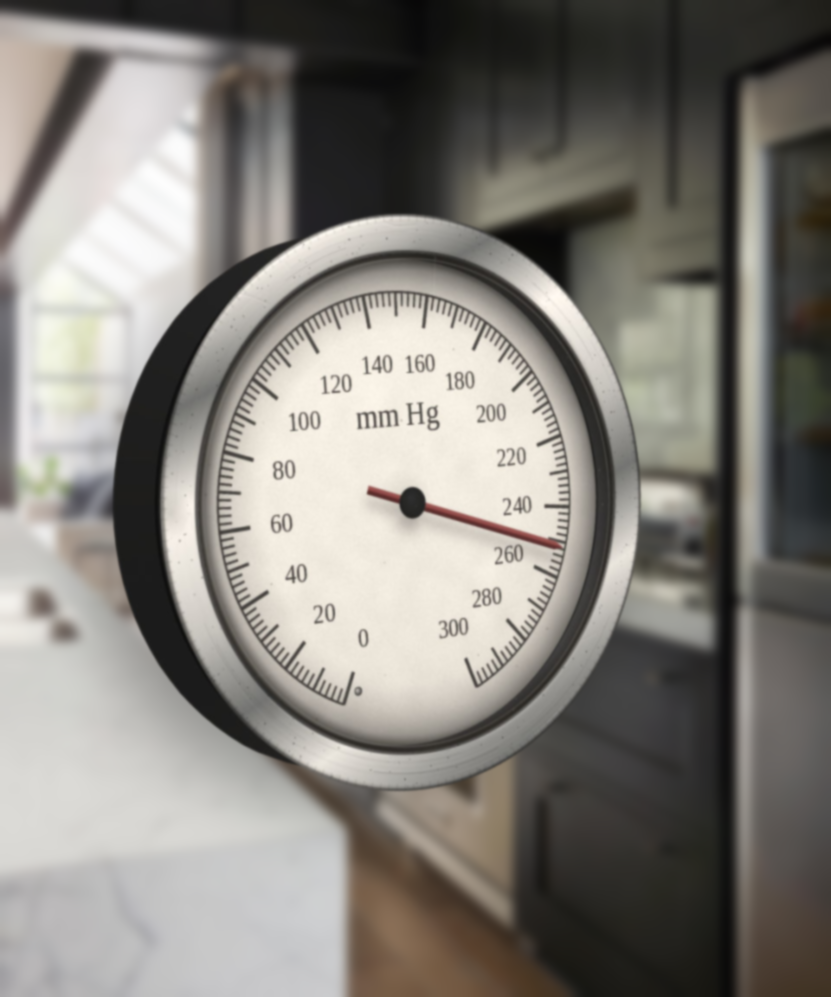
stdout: 252mmHg
